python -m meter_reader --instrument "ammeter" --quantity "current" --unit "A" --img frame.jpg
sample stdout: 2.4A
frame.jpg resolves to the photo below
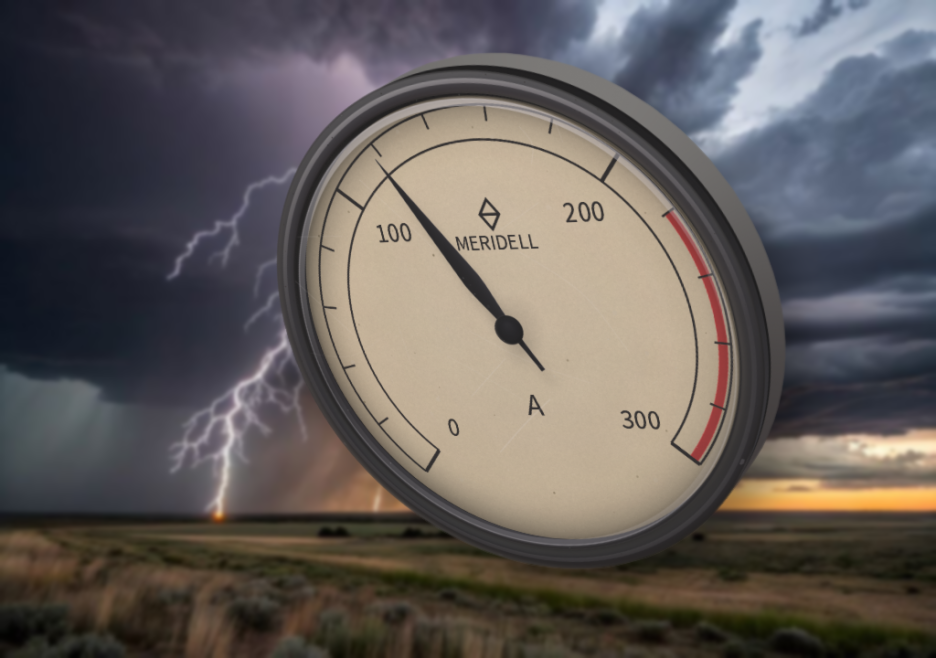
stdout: 120A
